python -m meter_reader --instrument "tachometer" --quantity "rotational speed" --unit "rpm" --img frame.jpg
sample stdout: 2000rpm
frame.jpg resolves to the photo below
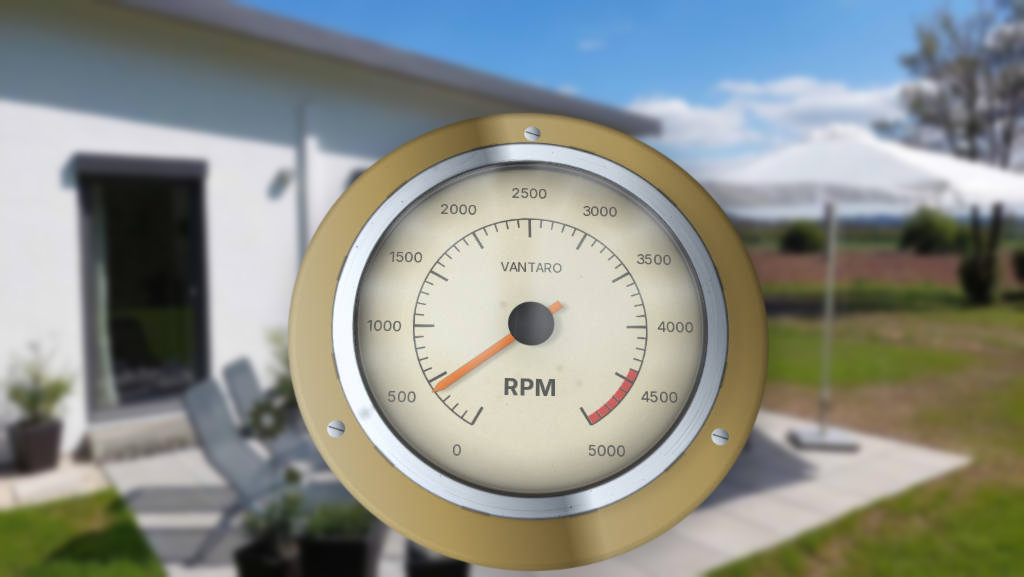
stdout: 400rpm
